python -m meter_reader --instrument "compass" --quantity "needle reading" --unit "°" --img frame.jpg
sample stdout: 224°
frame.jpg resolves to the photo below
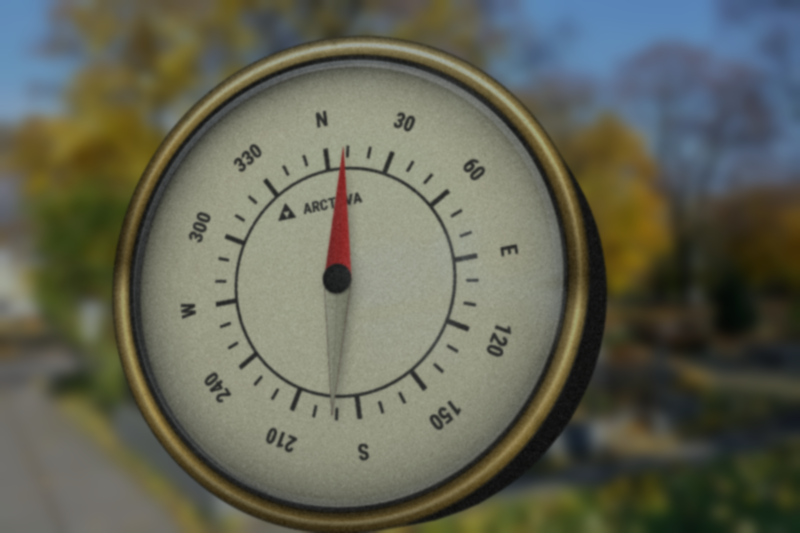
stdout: 10°
